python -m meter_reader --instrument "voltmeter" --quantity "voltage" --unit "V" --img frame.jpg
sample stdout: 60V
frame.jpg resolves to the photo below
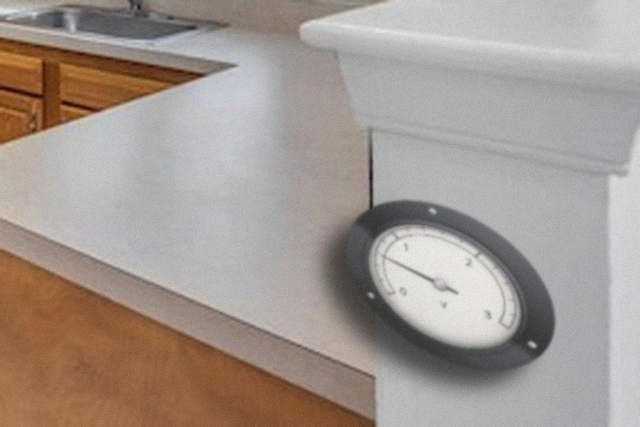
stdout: 0.6V
